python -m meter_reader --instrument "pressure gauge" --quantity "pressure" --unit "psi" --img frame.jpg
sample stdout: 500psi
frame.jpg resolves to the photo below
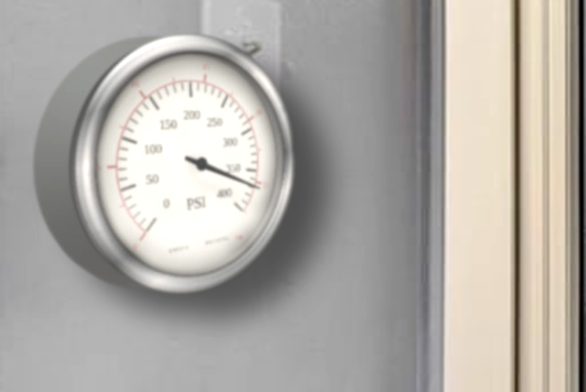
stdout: 370psi
